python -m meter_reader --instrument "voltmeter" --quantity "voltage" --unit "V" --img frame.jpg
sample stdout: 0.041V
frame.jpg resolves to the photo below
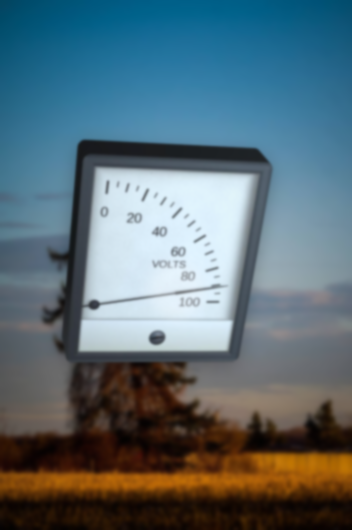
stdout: 90V
